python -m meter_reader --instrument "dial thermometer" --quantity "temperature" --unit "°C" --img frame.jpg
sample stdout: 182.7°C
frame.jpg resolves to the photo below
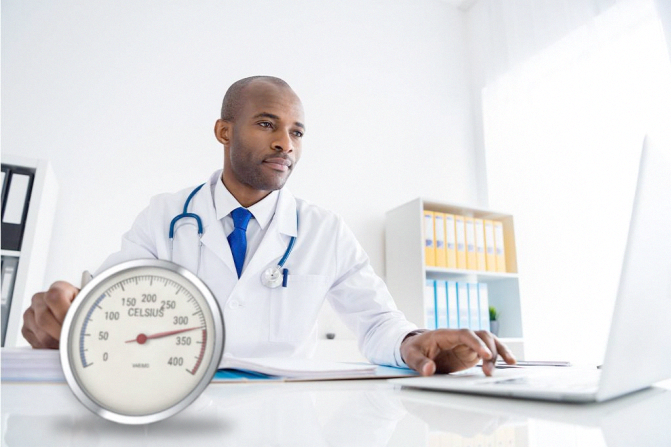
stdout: 325°C
